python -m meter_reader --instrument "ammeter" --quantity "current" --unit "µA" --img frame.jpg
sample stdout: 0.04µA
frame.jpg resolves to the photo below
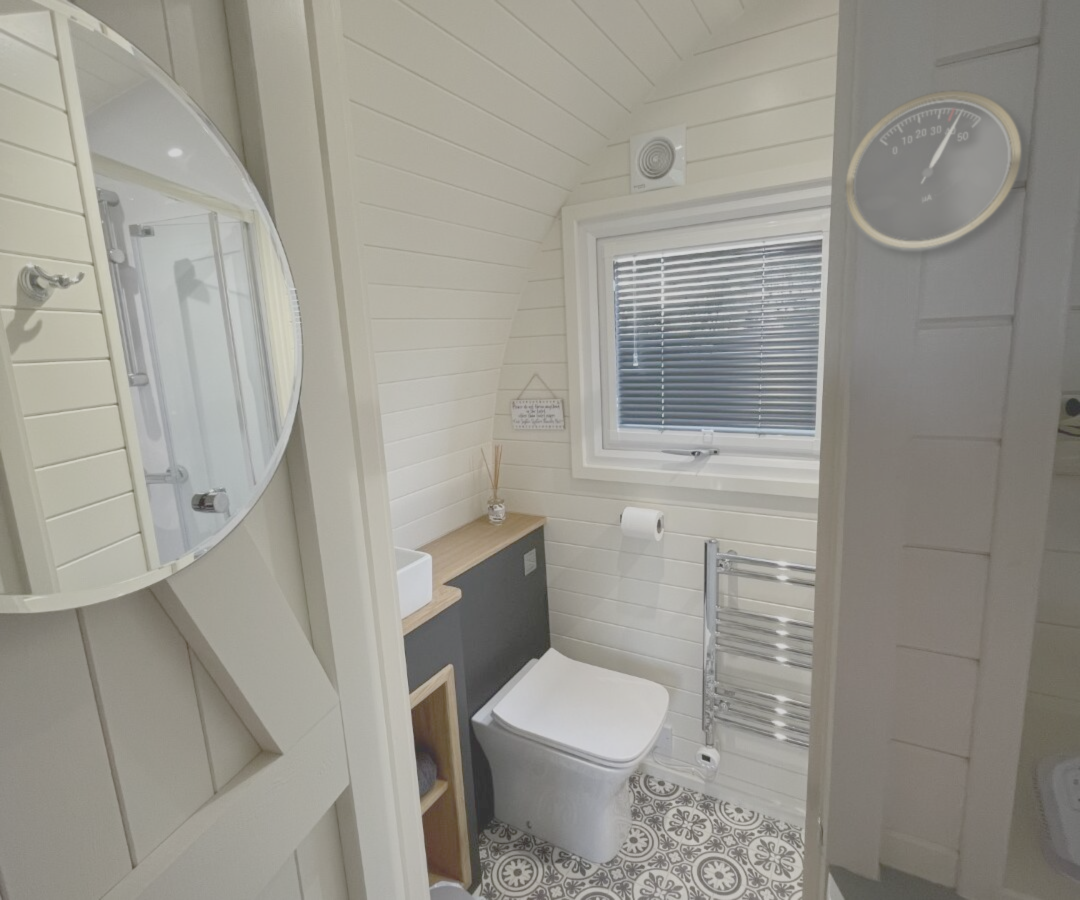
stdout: 40µA
